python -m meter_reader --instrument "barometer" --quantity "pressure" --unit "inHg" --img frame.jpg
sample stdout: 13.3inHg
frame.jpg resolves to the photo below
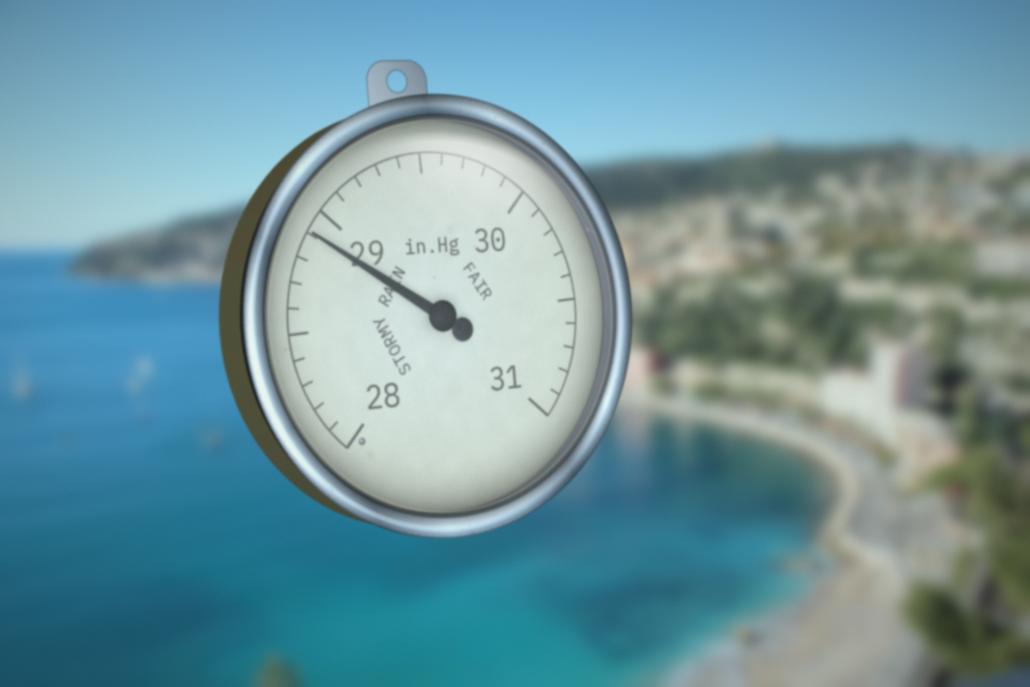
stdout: 28.9inHg
